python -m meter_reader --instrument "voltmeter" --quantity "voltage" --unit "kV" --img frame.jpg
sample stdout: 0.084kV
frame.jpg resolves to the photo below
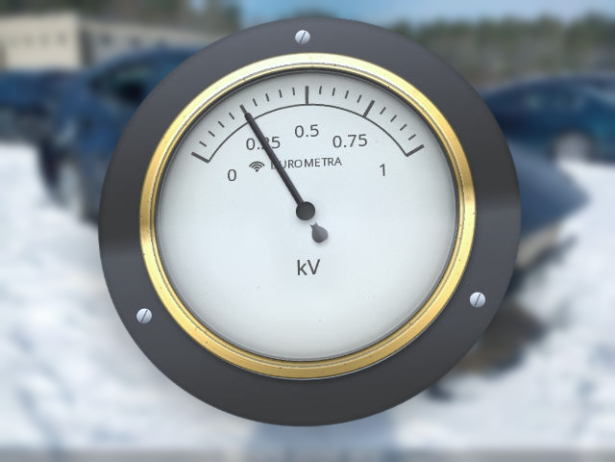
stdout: 0.25kV
